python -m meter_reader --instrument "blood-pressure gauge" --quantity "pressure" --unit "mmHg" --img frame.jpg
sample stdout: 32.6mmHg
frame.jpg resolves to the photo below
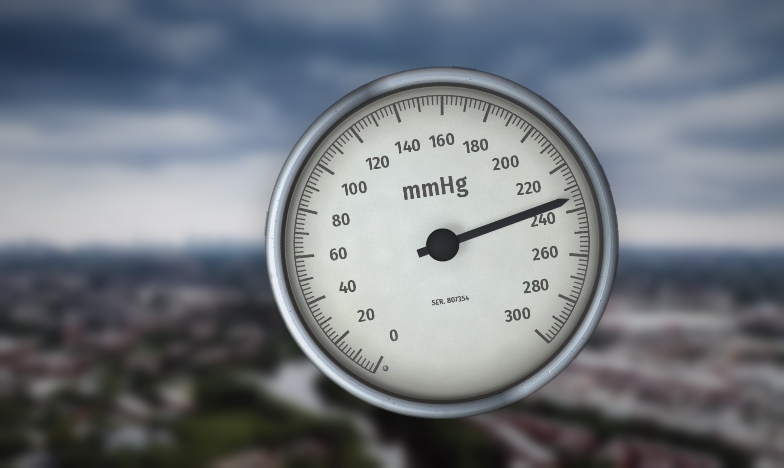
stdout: 234mmHg
